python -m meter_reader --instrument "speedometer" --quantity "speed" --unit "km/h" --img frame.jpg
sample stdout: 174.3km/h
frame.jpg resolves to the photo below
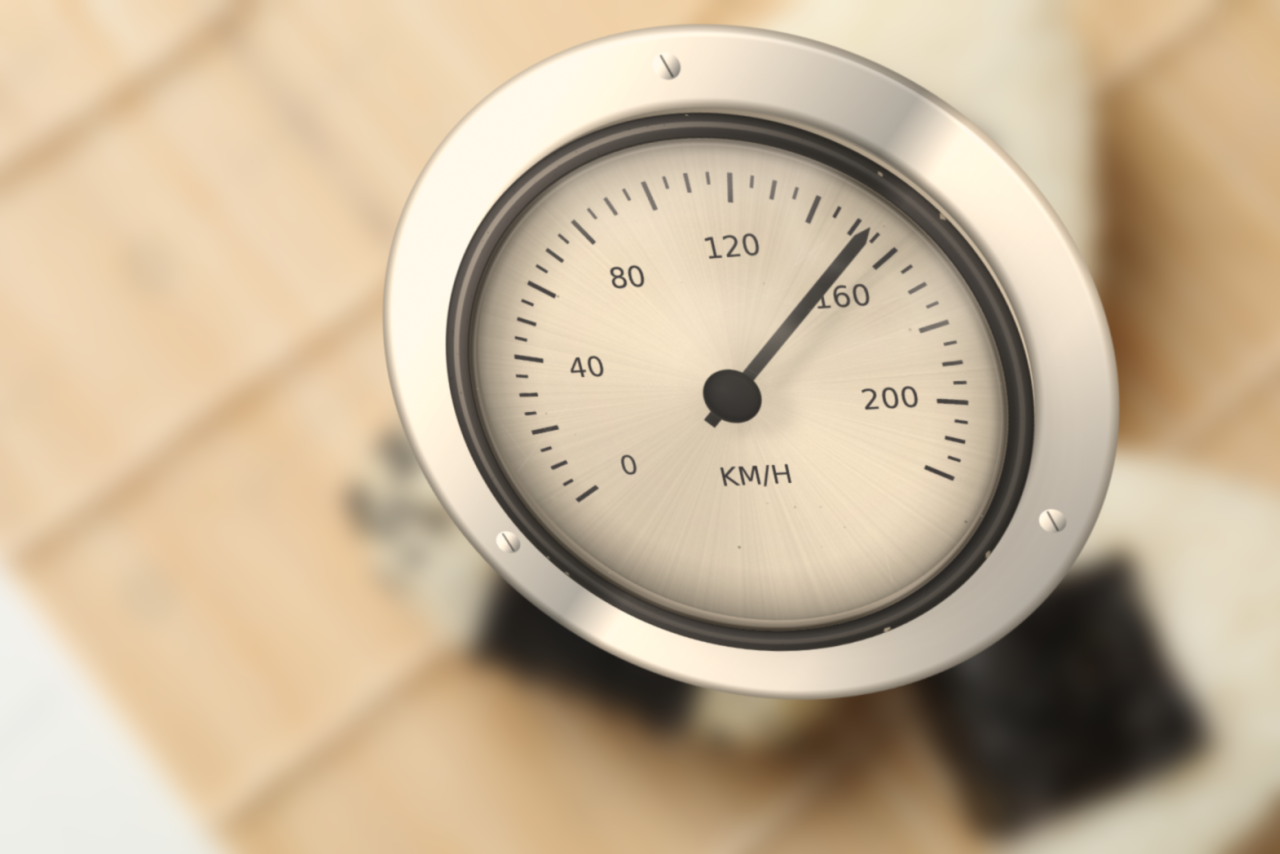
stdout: 152.5km/h
